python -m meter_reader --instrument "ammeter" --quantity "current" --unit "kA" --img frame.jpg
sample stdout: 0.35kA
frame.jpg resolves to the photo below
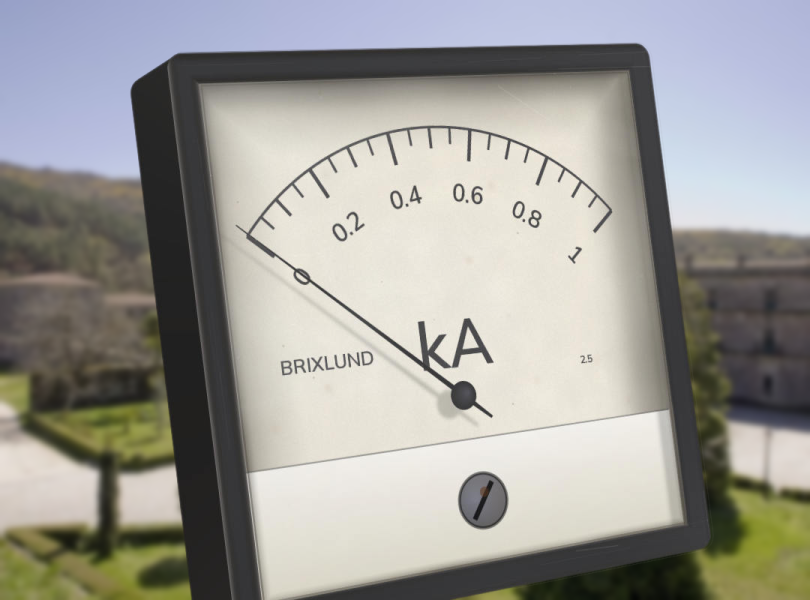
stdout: 0kA
